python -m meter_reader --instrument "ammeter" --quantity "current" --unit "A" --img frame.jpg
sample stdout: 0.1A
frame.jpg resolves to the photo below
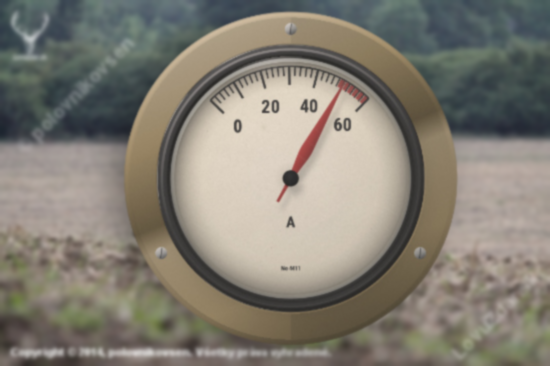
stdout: 50A
